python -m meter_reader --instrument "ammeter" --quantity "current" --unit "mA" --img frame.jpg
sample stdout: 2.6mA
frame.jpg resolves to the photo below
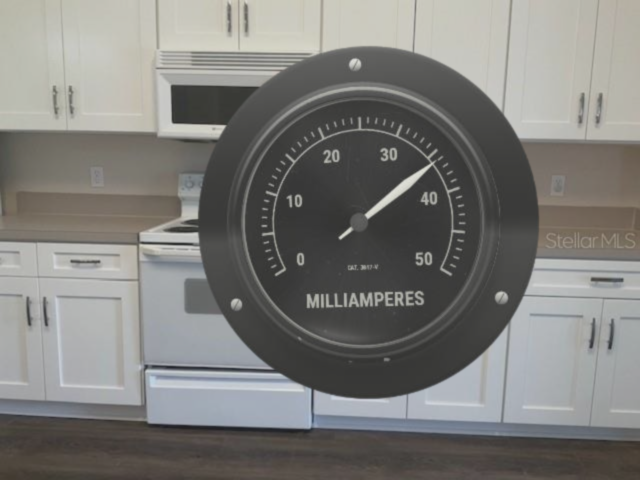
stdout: 36mA
